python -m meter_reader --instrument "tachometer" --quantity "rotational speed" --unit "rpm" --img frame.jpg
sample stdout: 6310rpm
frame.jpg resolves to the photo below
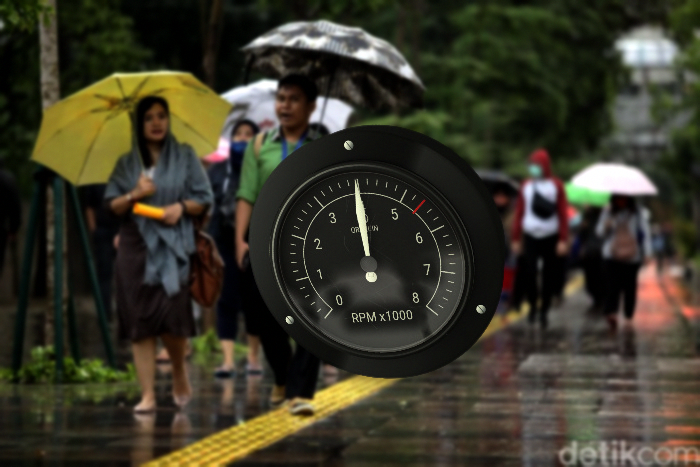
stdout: 4000rpm
